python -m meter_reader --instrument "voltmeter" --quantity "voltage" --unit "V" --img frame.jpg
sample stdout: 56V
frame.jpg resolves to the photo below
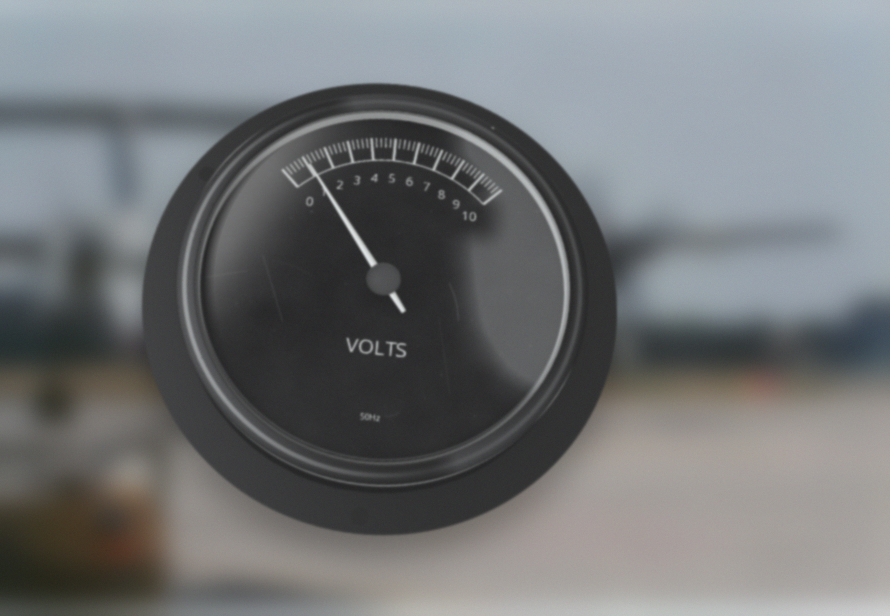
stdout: 1V
